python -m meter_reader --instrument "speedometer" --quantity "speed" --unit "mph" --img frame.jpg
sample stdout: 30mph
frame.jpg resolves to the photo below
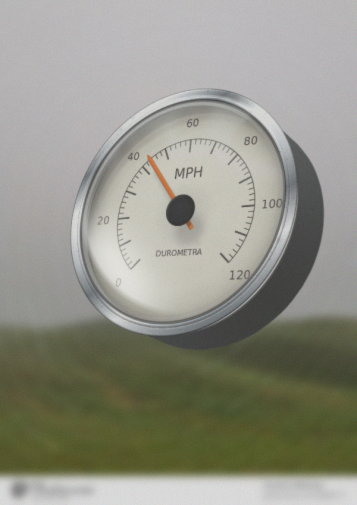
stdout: 44mph
